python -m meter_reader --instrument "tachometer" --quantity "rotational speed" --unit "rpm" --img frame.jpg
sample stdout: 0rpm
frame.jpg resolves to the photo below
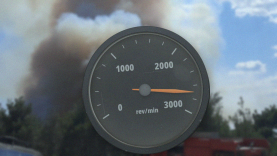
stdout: 2700rpm
